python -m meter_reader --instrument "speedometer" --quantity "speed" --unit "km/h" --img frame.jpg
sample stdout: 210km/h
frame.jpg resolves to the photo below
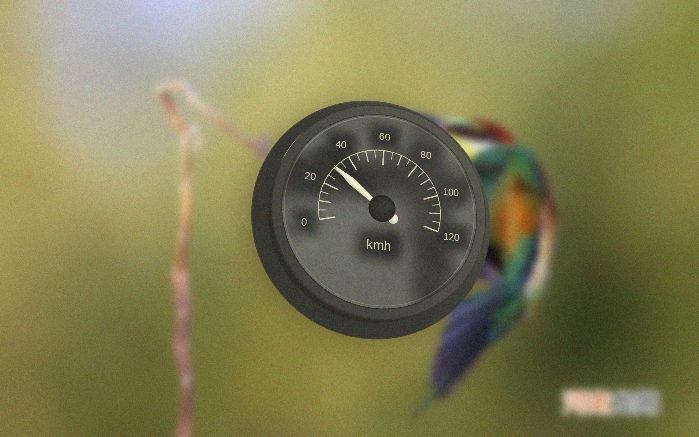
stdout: 30km/h
